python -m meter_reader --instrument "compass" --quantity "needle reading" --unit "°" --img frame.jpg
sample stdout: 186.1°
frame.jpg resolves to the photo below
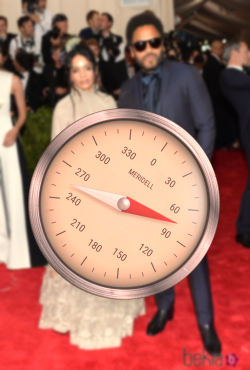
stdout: 75°
